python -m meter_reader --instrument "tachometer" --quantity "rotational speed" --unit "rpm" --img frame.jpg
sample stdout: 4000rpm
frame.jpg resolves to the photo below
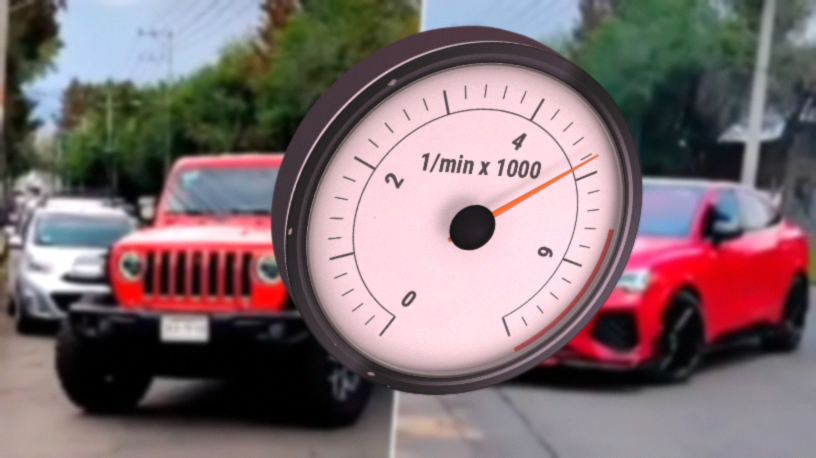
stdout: 4800rpm
